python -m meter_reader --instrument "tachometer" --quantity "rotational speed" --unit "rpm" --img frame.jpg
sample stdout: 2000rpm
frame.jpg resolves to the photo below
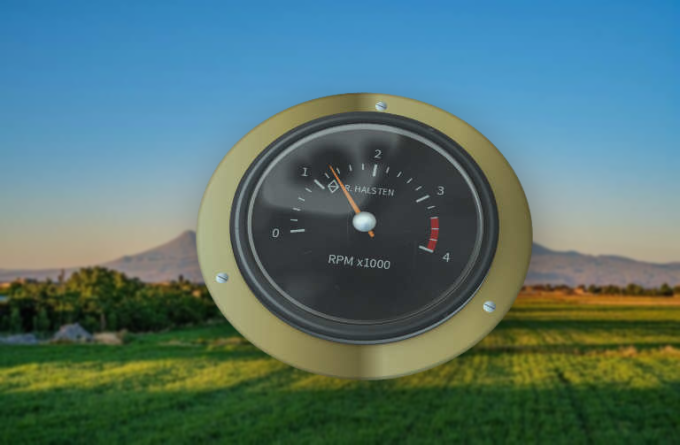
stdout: 1300rpm
